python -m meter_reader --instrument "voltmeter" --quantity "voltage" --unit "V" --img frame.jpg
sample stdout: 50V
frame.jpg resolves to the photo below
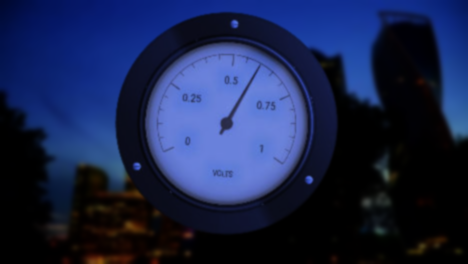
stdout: 0.6V
